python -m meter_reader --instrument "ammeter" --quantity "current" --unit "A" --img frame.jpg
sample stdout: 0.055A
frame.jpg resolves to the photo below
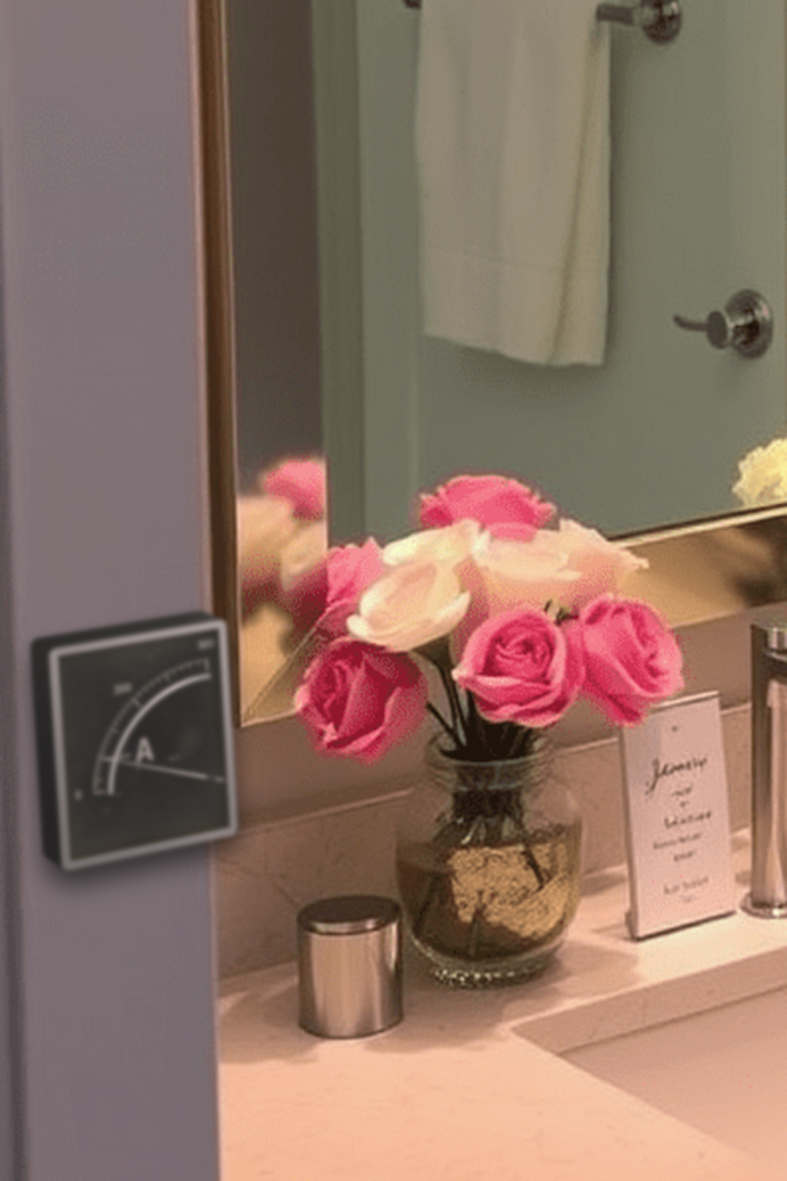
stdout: 100A
